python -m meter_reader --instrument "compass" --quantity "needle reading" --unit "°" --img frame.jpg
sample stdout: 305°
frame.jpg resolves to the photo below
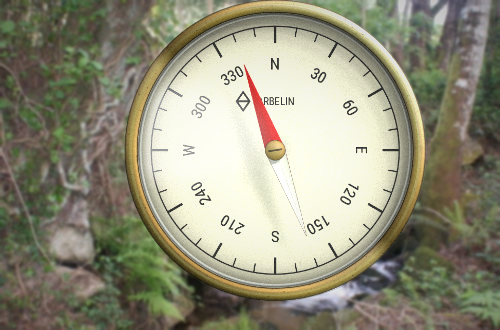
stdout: 340°
